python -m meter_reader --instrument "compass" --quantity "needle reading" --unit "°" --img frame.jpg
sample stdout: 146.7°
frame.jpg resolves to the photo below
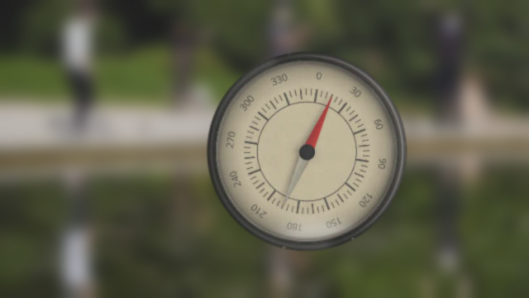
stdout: 15°
